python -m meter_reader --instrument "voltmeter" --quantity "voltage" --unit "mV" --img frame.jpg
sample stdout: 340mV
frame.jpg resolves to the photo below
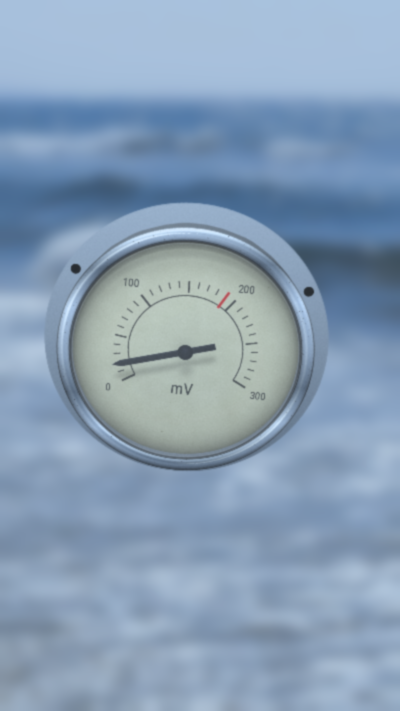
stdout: 20mV
